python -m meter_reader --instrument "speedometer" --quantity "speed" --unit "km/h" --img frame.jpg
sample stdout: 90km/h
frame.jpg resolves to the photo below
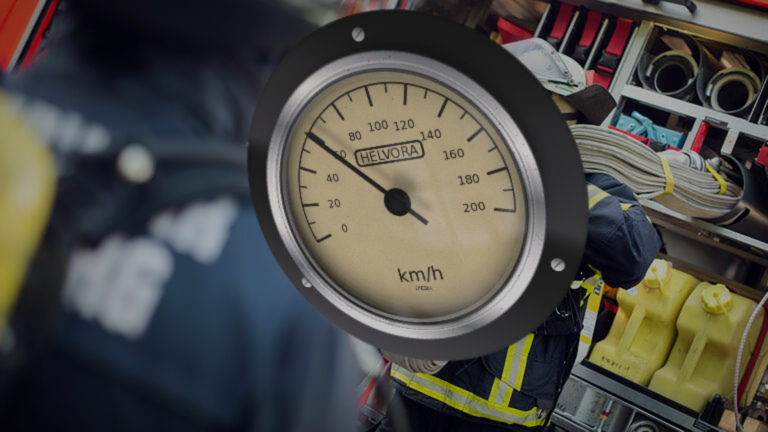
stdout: 60km/h
